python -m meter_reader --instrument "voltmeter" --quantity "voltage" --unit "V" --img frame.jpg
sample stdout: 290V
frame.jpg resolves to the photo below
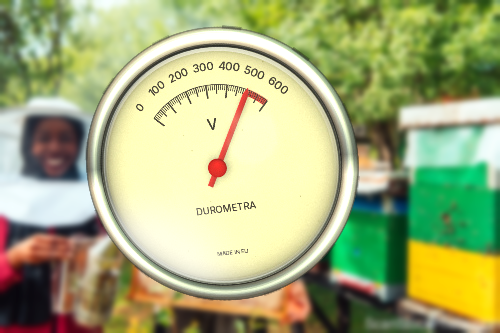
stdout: 500V
